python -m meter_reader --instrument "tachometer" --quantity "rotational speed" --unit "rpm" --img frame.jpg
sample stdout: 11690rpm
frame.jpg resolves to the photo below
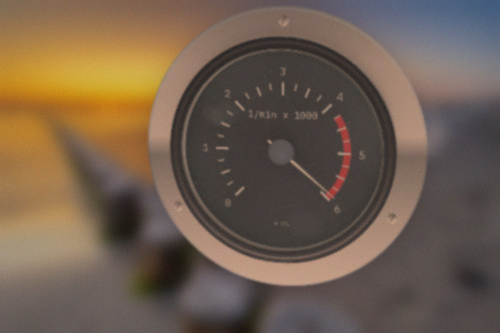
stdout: 5875rpm
